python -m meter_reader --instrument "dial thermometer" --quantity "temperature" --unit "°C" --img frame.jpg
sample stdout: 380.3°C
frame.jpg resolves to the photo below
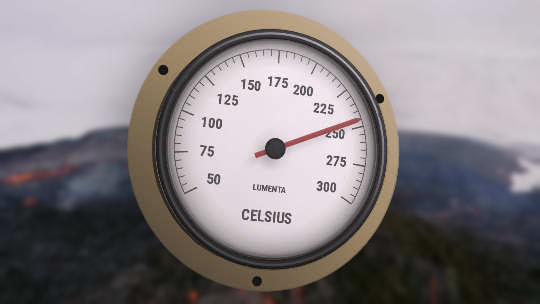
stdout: 245°C
